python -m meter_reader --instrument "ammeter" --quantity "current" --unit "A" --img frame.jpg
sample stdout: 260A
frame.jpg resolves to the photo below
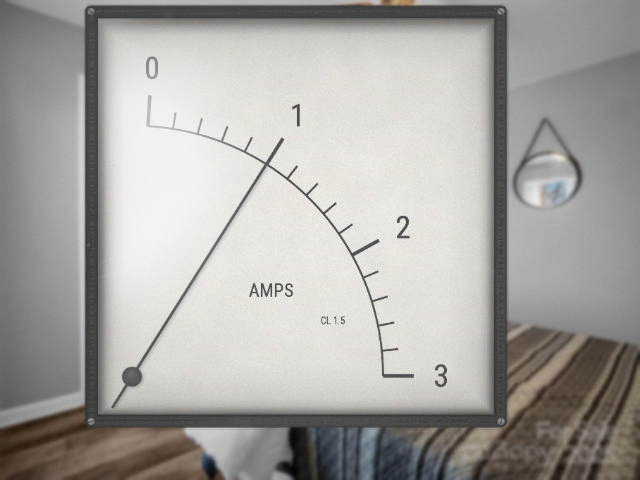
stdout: 1A
